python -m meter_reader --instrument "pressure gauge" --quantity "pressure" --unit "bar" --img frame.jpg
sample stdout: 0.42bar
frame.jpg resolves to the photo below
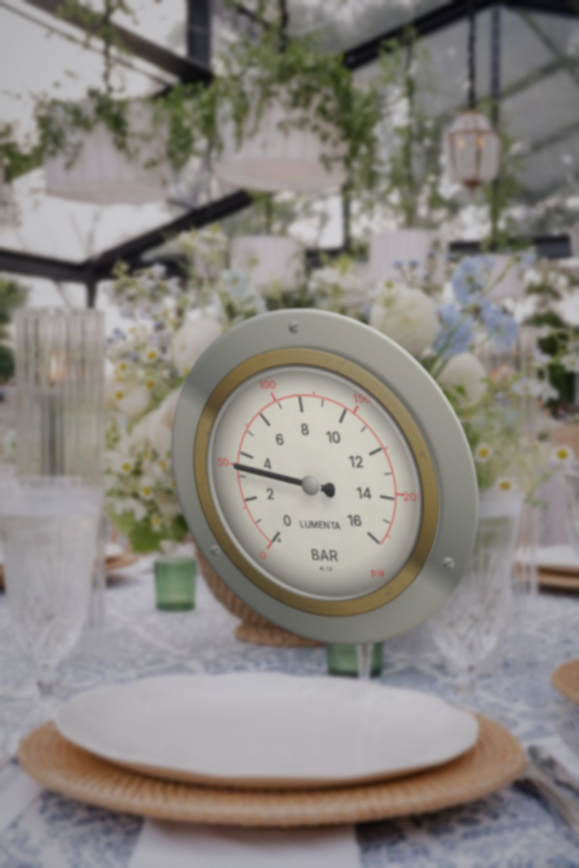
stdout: 3.5bar
